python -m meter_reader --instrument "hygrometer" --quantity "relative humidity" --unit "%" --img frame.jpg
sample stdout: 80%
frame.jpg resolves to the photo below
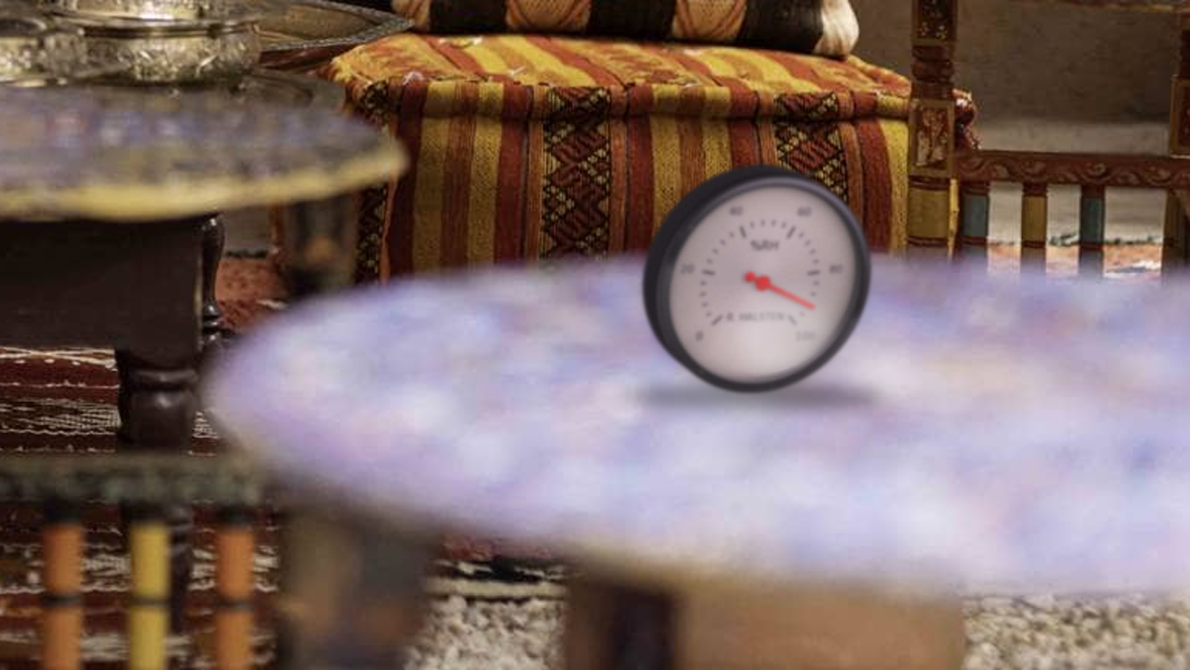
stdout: 92%
